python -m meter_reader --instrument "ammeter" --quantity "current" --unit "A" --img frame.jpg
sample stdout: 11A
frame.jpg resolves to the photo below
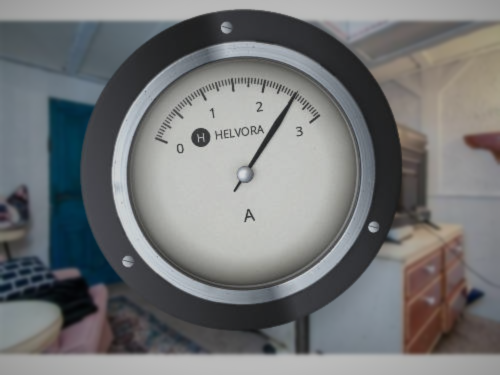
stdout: 2.5A
